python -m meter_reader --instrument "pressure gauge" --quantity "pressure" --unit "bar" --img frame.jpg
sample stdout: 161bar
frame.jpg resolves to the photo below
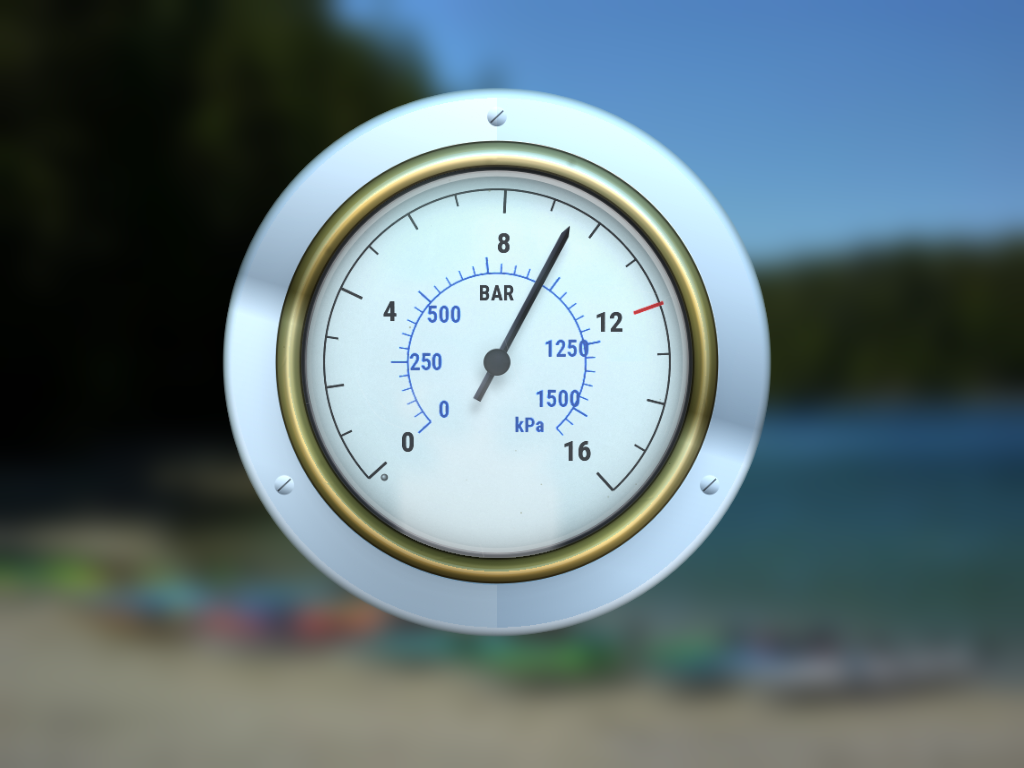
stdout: 9.5bar
